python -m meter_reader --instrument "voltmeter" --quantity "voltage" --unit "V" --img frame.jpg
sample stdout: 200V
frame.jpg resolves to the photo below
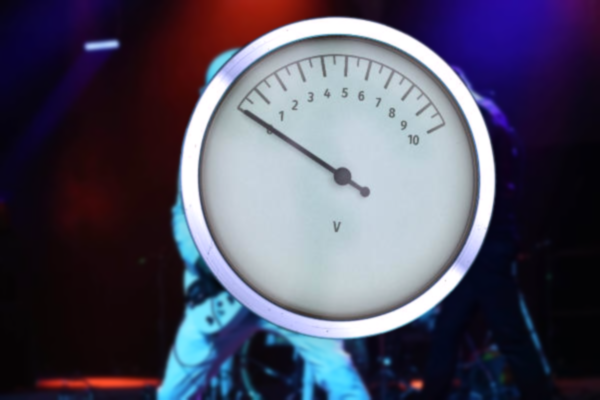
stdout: 0V
